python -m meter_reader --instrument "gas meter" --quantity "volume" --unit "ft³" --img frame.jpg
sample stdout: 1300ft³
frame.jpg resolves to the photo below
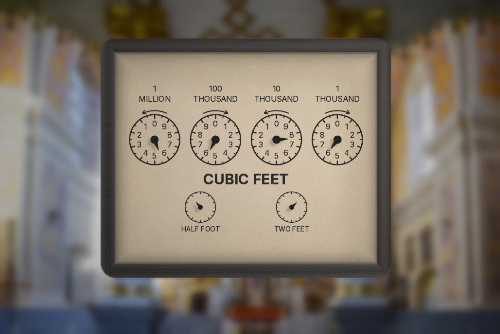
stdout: 557600ft³
